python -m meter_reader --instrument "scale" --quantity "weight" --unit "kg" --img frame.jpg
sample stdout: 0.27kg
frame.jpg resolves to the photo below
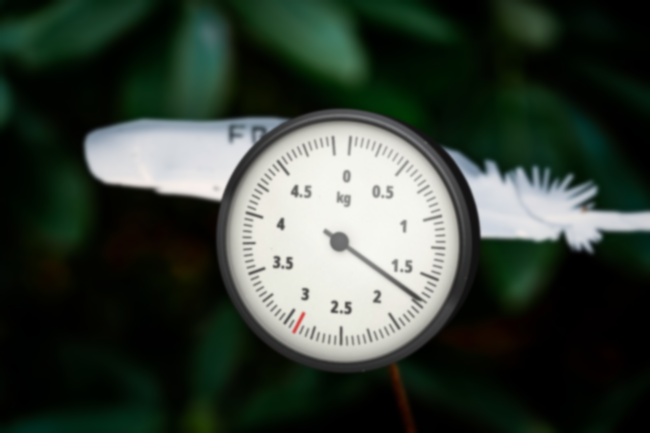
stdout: 1.7kg
